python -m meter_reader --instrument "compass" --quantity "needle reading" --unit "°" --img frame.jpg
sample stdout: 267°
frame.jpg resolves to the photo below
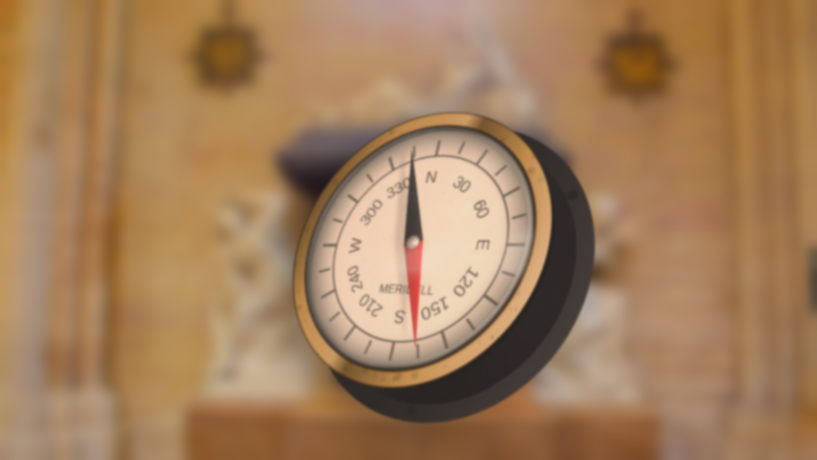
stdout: 165°
